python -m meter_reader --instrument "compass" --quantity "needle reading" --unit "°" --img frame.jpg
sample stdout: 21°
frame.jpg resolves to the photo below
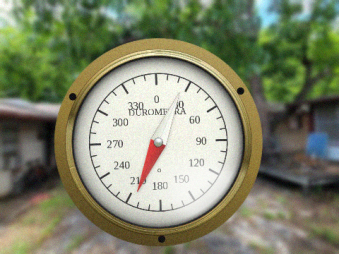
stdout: 205°
